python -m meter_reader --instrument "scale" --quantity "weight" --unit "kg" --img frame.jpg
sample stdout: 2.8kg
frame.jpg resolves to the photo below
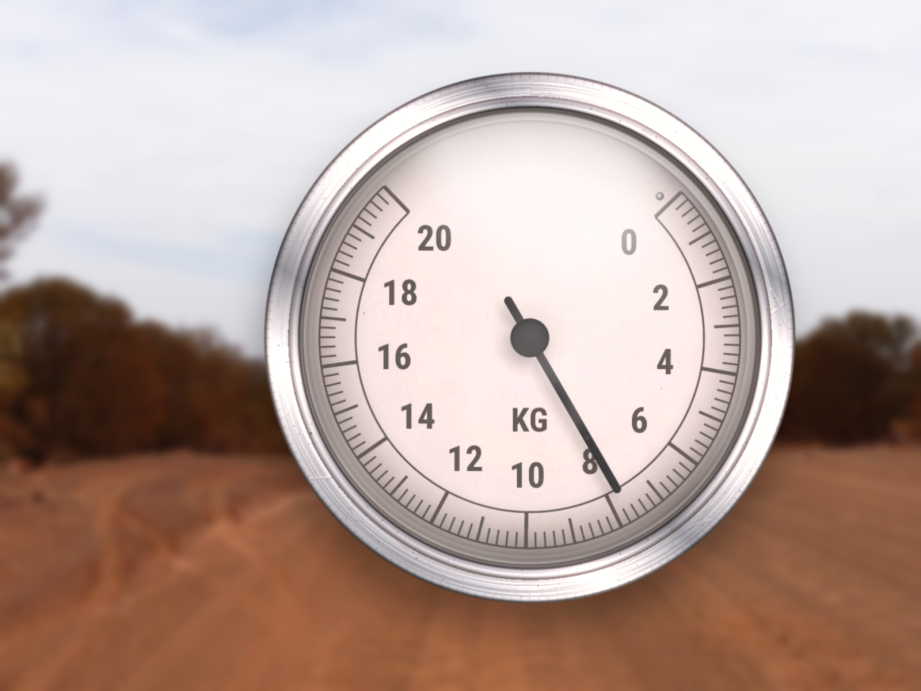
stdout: 7.7kg
